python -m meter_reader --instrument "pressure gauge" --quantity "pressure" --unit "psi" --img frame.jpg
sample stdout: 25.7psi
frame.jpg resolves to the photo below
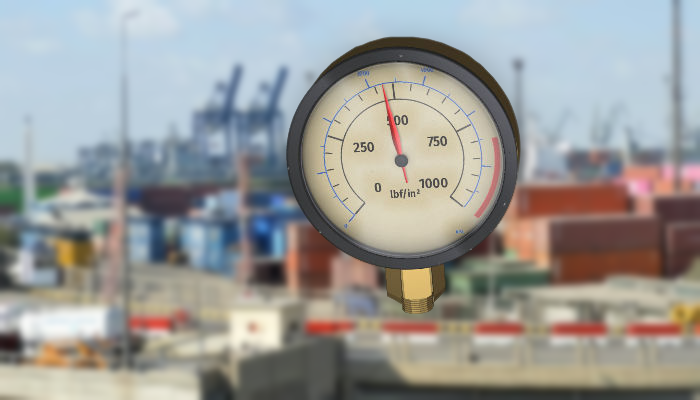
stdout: 475psi
